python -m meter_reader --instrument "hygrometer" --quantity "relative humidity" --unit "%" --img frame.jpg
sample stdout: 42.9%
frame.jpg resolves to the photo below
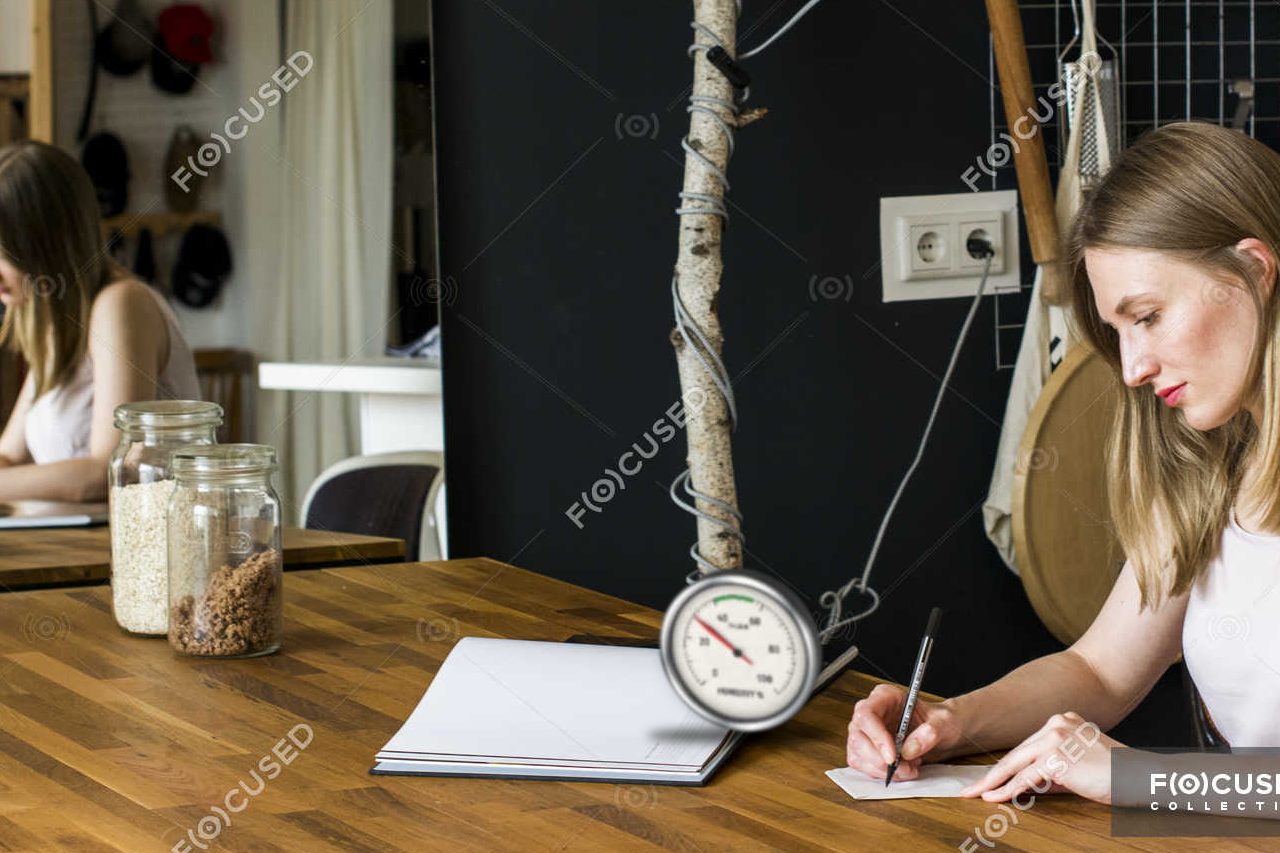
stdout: 30%
